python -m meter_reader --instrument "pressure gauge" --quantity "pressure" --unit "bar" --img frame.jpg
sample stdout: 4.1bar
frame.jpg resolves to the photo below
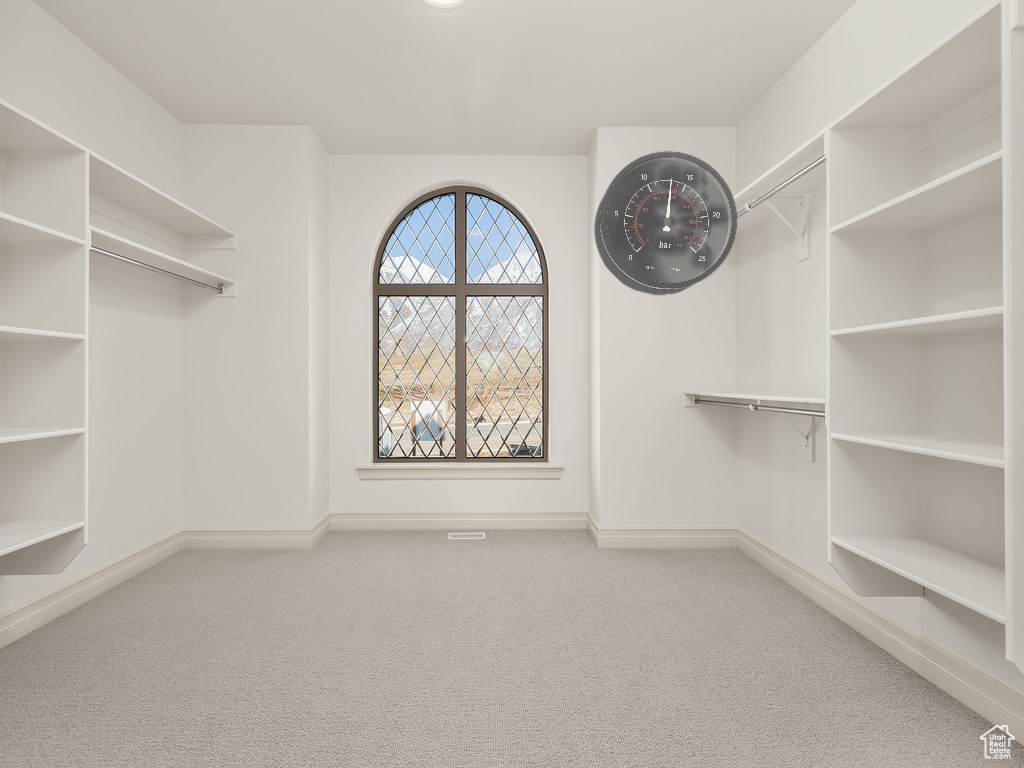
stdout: 13bar
